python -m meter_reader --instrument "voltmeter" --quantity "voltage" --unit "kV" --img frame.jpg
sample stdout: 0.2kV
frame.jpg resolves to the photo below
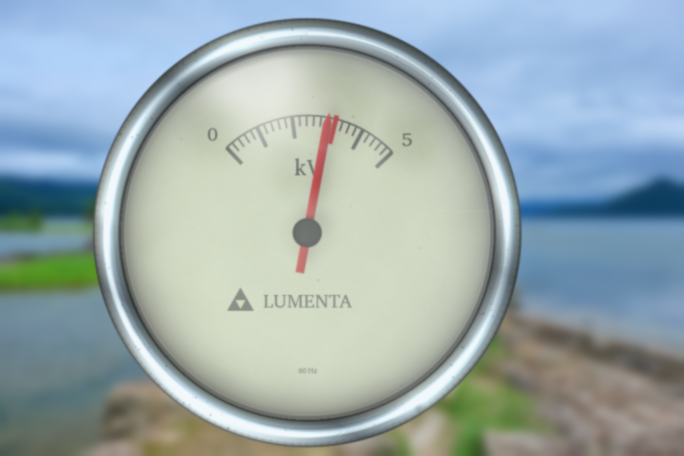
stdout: 3kV
